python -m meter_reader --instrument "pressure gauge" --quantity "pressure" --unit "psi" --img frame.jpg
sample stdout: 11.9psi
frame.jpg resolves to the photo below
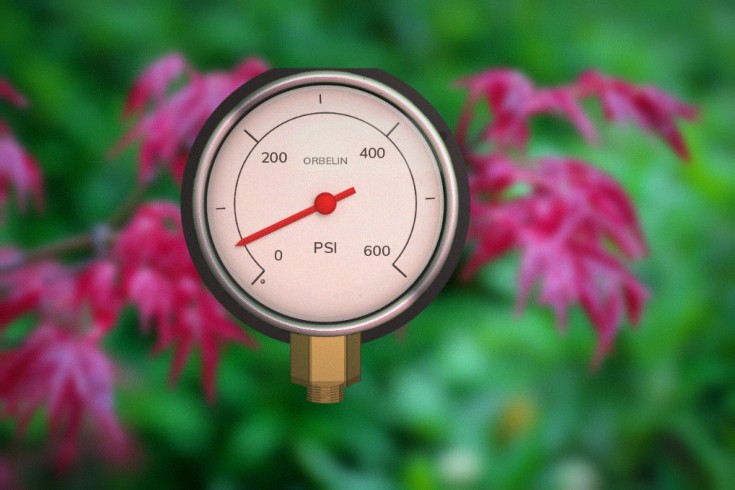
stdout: 50psi
